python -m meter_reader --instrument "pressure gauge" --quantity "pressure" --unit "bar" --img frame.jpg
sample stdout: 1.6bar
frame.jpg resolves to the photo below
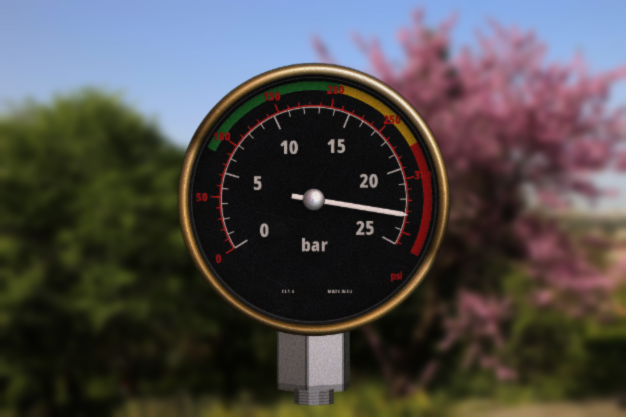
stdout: 23bar
